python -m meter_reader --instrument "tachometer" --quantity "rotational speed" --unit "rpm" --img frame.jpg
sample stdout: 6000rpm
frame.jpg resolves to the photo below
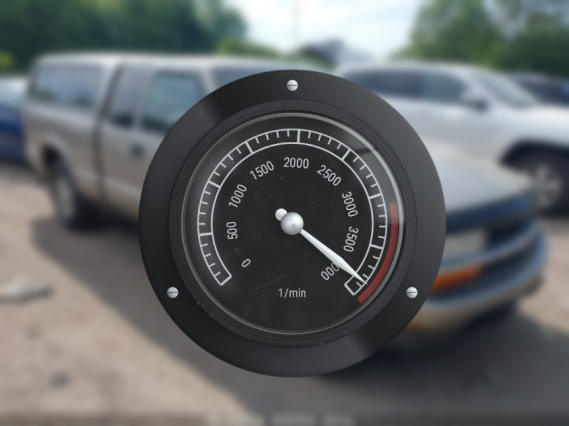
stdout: 3850rpm
